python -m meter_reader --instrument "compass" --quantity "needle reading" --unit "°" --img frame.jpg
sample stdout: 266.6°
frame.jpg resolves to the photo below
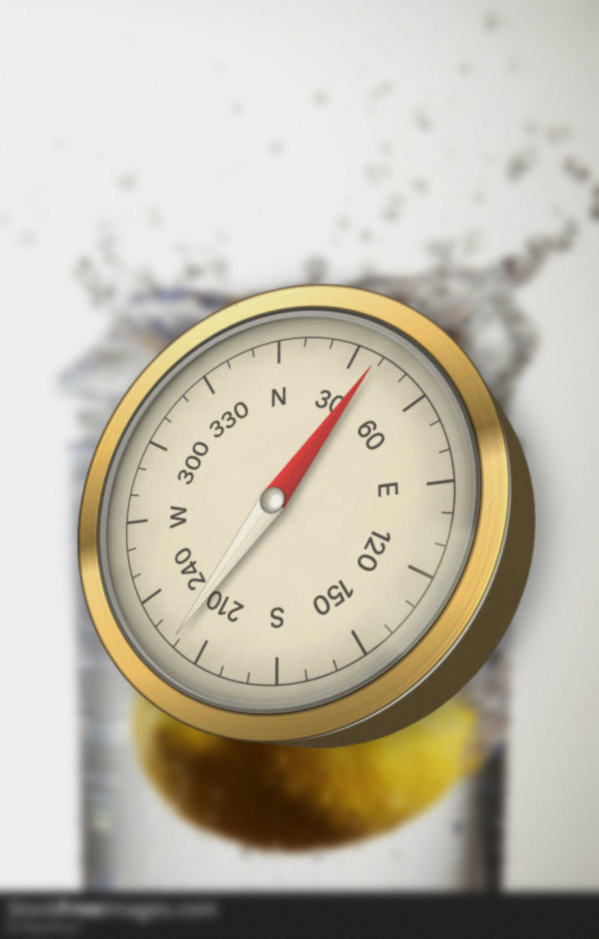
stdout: 40°
